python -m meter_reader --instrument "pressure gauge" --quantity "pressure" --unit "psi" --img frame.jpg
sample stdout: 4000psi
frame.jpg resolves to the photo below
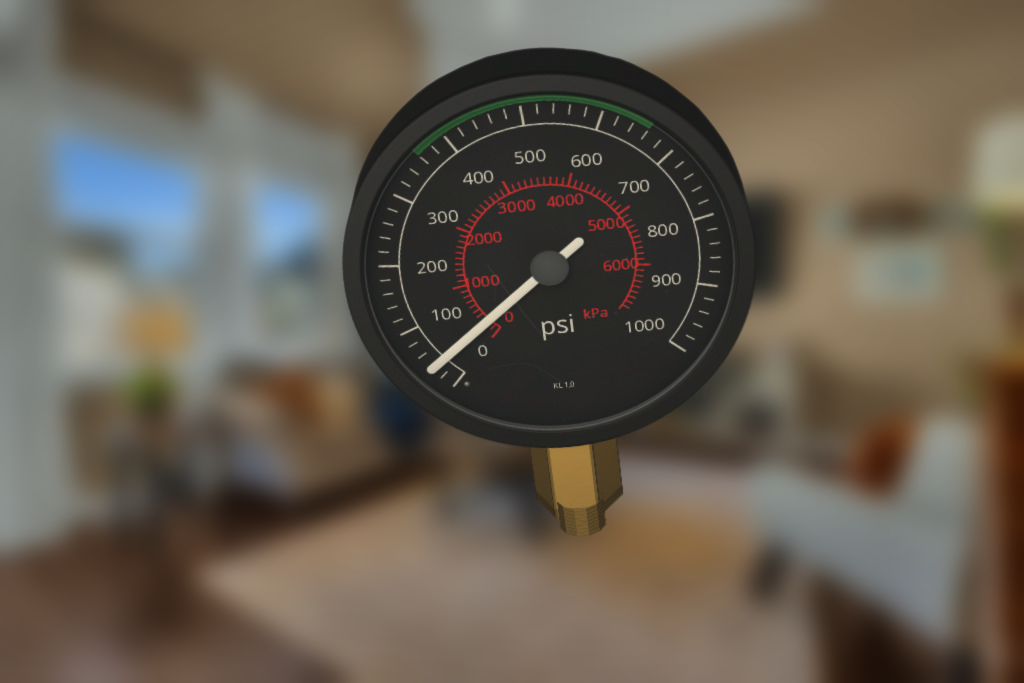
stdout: 40psi
